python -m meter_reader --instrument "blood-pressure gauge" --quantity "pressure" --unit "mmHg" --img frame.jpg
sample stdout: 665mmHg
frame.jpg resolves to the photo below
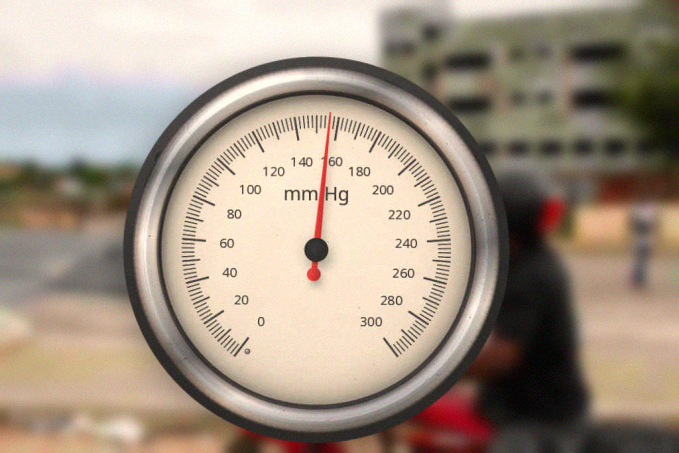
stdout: 156mmHg
